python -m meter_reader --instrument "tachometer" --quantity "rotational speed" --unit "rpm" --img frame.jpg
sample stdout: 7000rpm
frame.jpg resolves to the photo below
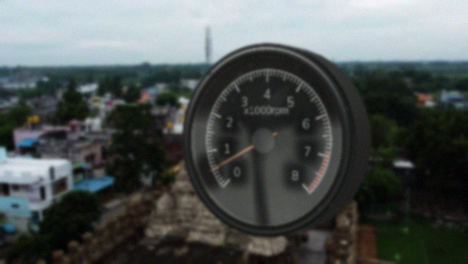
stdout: 500rpm
